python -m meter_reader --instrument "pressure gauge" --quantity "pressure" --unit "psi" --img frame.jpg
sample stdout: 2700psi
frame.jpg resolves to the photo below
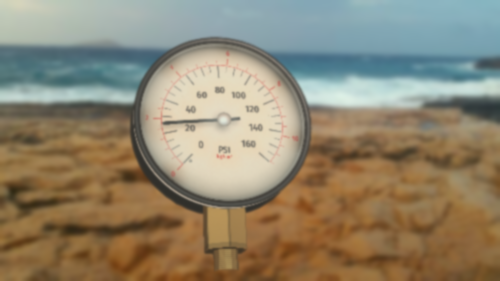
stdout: 25psi
